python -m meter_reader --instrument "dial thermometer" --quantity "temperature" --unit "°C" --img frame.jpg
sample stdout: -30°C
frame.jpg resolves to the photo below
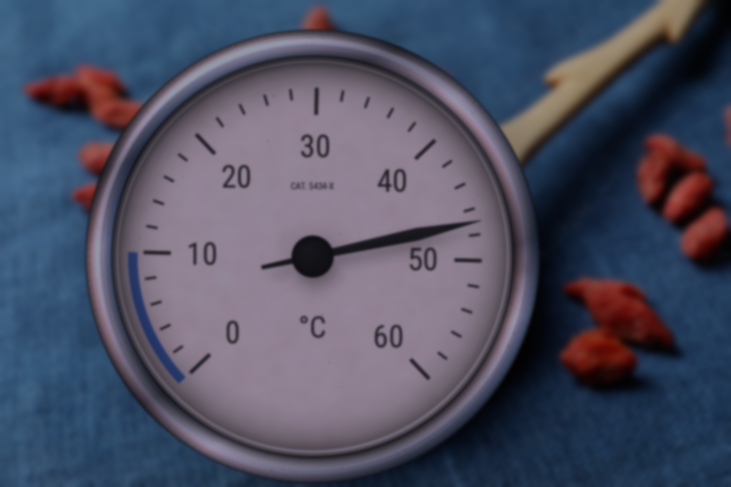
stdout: 47°C
